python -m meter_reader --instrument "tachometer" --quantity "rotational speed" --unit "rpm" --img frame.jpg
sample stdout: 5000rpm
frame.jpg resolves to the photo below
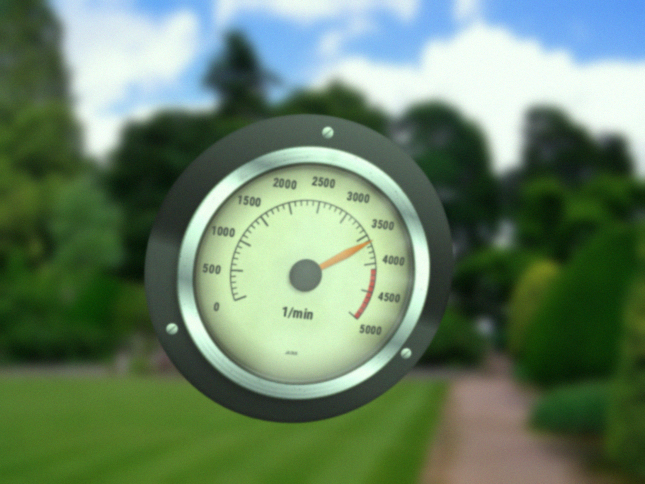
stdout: 3600rpm
